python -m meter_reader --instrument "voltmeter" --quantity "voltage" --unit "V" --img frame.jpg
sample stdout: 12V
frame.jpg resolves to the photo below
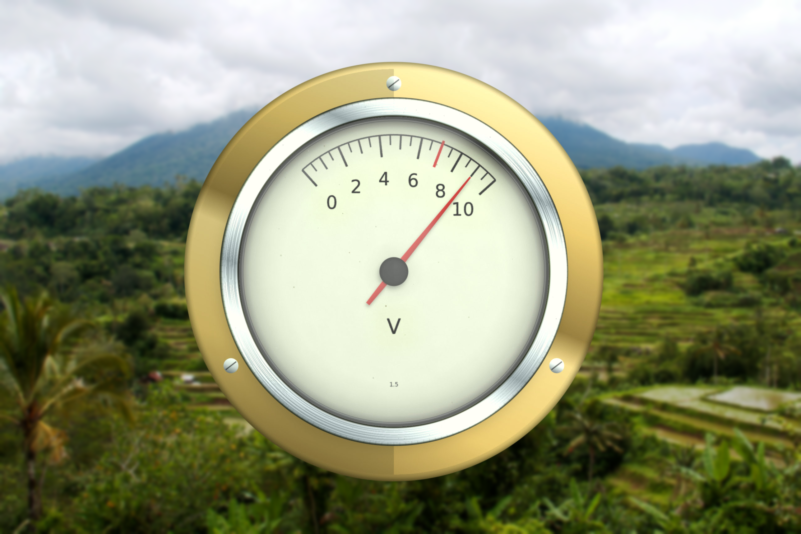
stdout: 9V
